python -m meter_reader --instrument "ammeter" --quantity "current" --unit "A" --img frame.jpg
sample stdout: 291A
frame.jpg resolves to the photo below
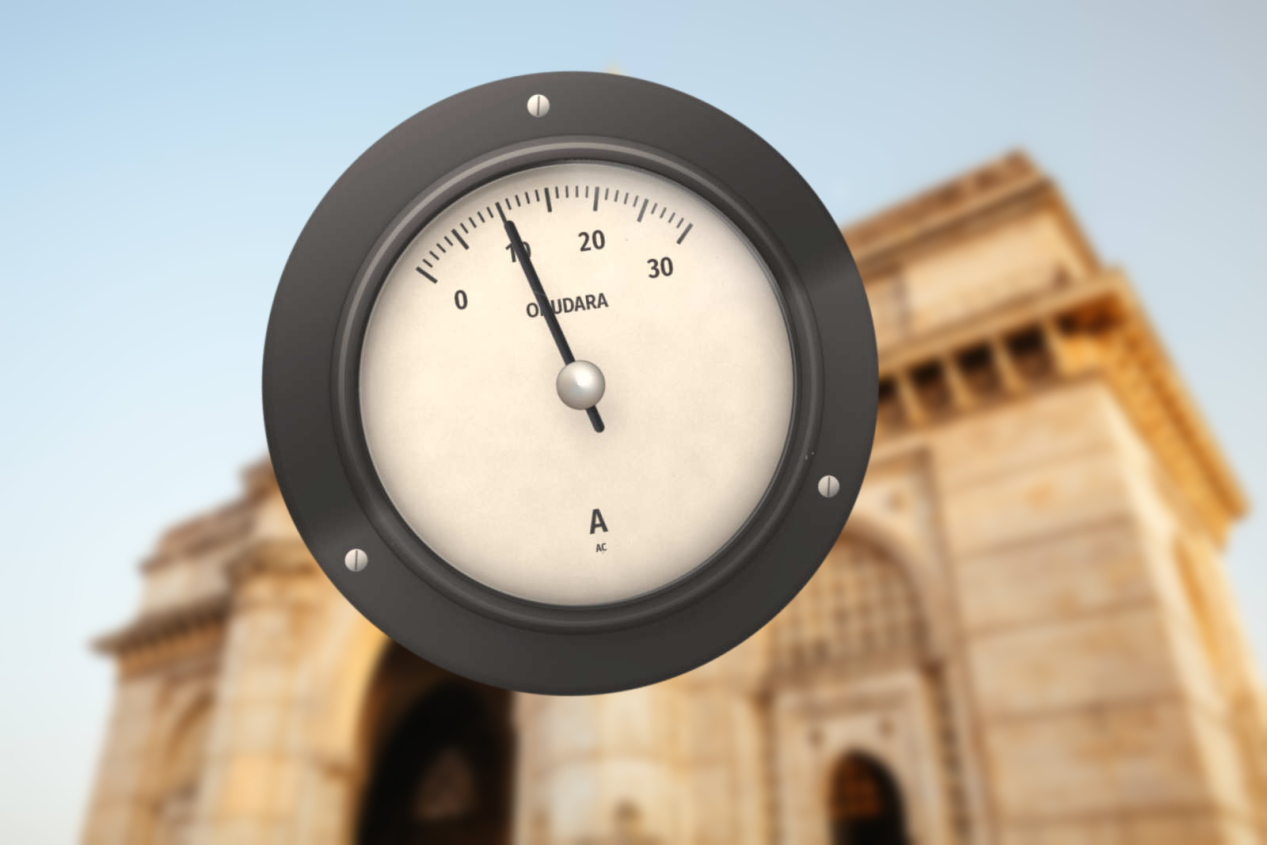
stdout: 10A
